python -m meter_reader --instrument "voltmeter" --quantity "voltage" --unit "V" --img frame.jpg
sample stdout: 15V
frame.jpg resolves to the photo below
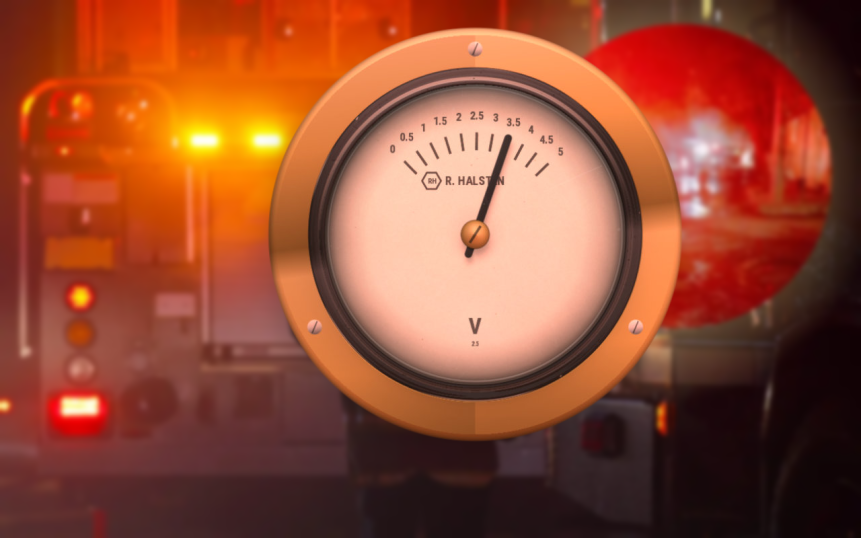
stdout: 3.5V
